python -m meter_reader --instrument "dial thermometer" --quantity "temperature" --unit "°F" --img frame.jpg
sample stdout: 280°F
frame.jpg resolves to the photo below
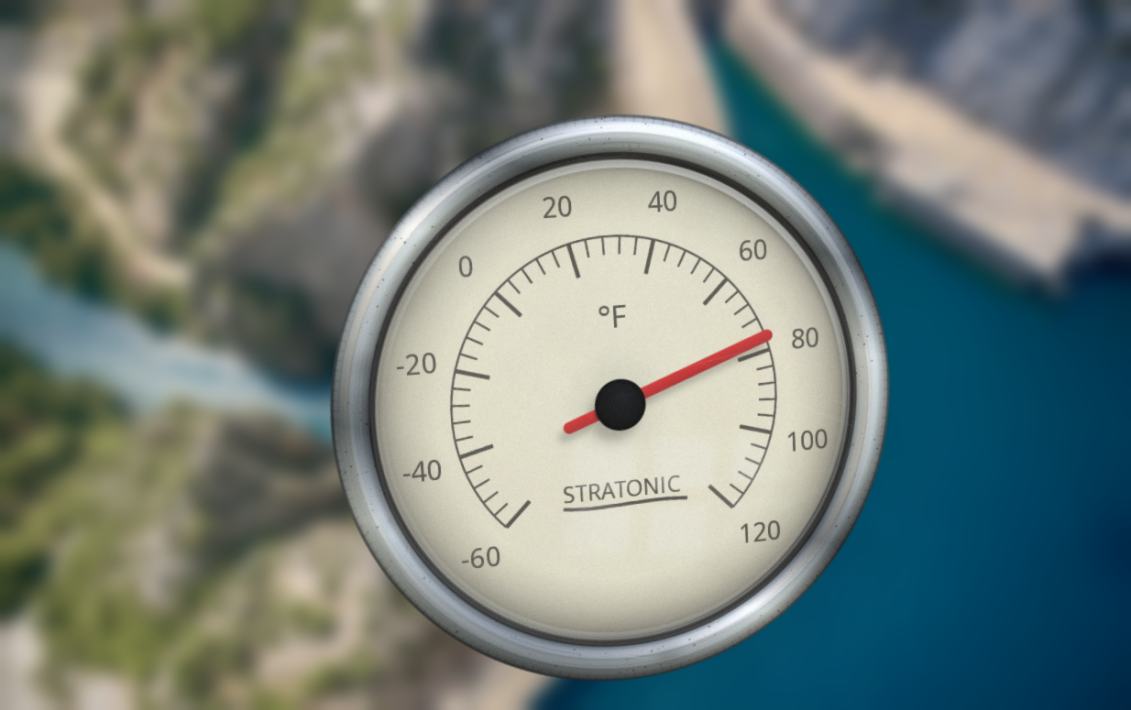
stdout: 76°F
